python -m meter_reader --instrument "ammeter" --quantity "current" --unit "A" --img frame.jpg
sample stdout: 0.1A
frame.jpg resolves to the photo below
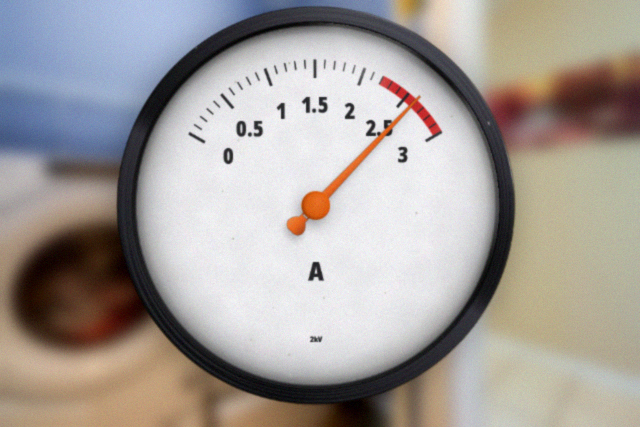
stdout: 2.6A
